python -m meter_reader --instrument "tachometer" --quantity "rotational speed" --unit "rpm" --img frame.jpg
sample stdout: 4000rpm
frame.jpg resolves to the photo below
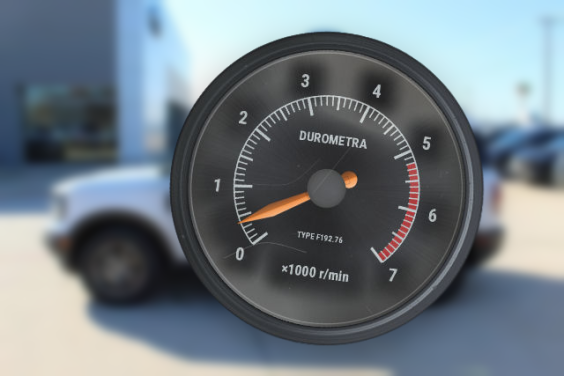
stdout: 400rpm
